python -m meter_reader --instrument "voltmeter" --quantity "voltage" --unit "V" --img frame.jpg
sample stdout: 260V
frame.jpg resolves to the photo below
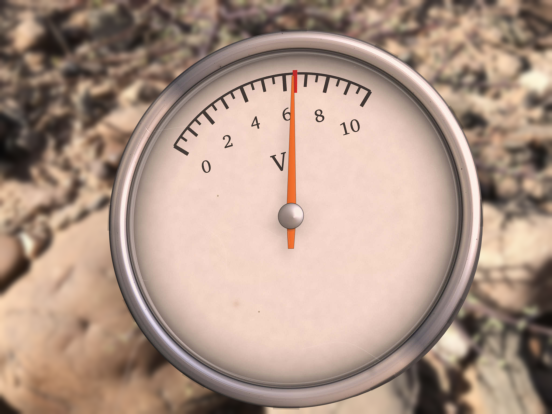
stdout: 6.5V
